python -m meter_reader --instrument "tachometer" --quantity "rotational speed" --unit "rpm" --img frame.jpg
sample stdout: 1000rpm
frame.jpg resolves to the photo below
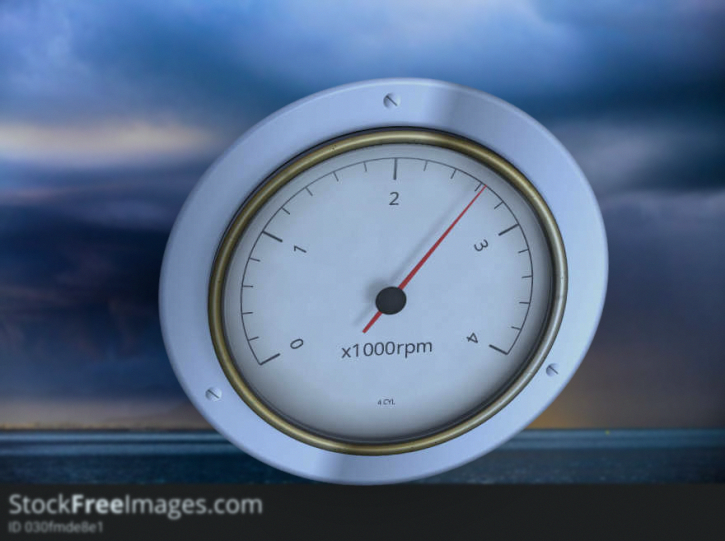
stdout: 2600rpm
